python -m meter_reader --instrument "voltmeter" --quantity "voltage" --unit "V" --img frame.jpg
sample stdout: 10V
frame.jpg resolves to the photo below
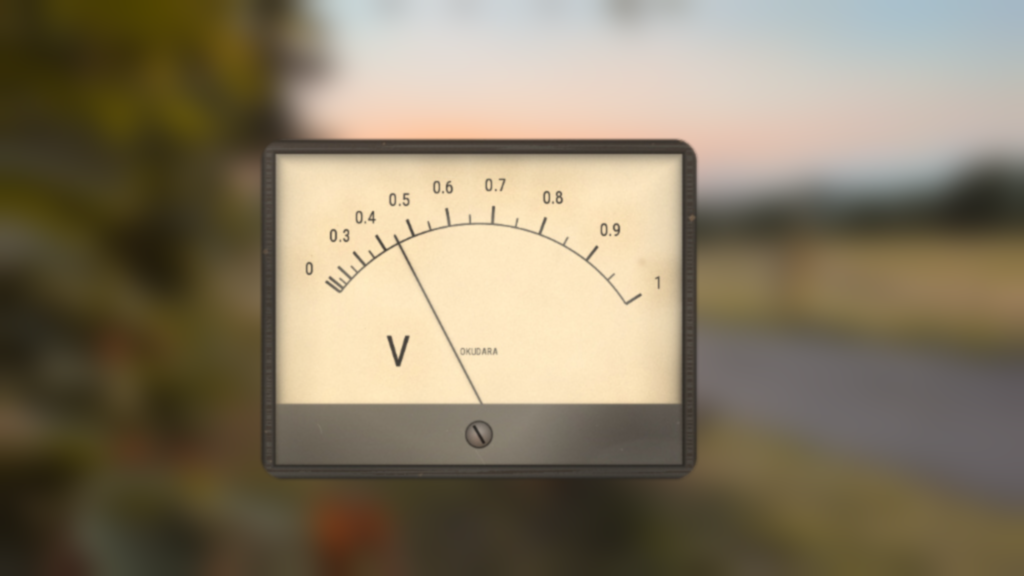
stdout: 0.45V
